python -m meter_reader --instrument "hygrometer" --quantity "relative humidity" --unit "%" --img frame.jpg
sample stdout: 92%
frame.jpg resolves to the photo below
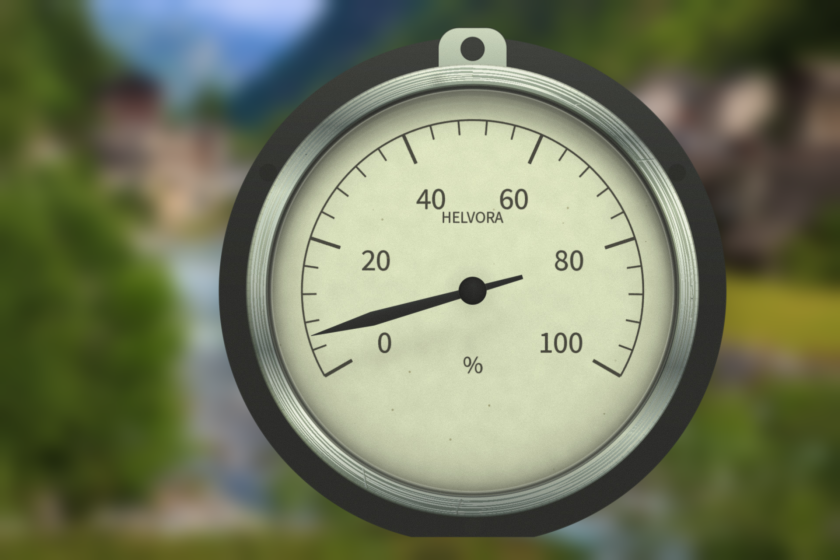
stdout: 6%
